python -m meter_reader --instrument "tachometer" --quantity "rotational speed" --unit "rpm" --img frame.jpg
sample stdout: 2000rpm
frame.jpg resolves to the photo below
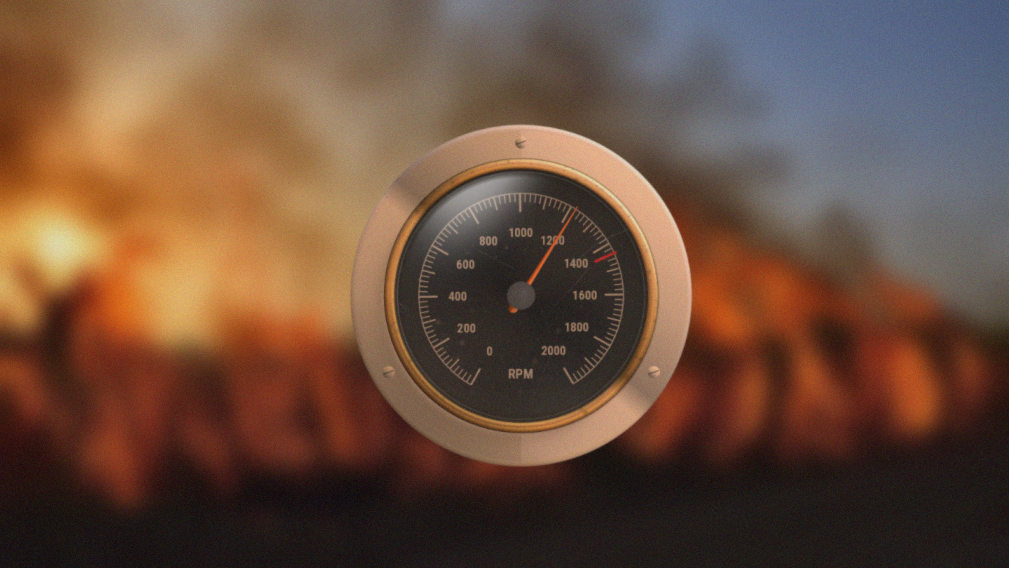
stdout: 1220rpm
